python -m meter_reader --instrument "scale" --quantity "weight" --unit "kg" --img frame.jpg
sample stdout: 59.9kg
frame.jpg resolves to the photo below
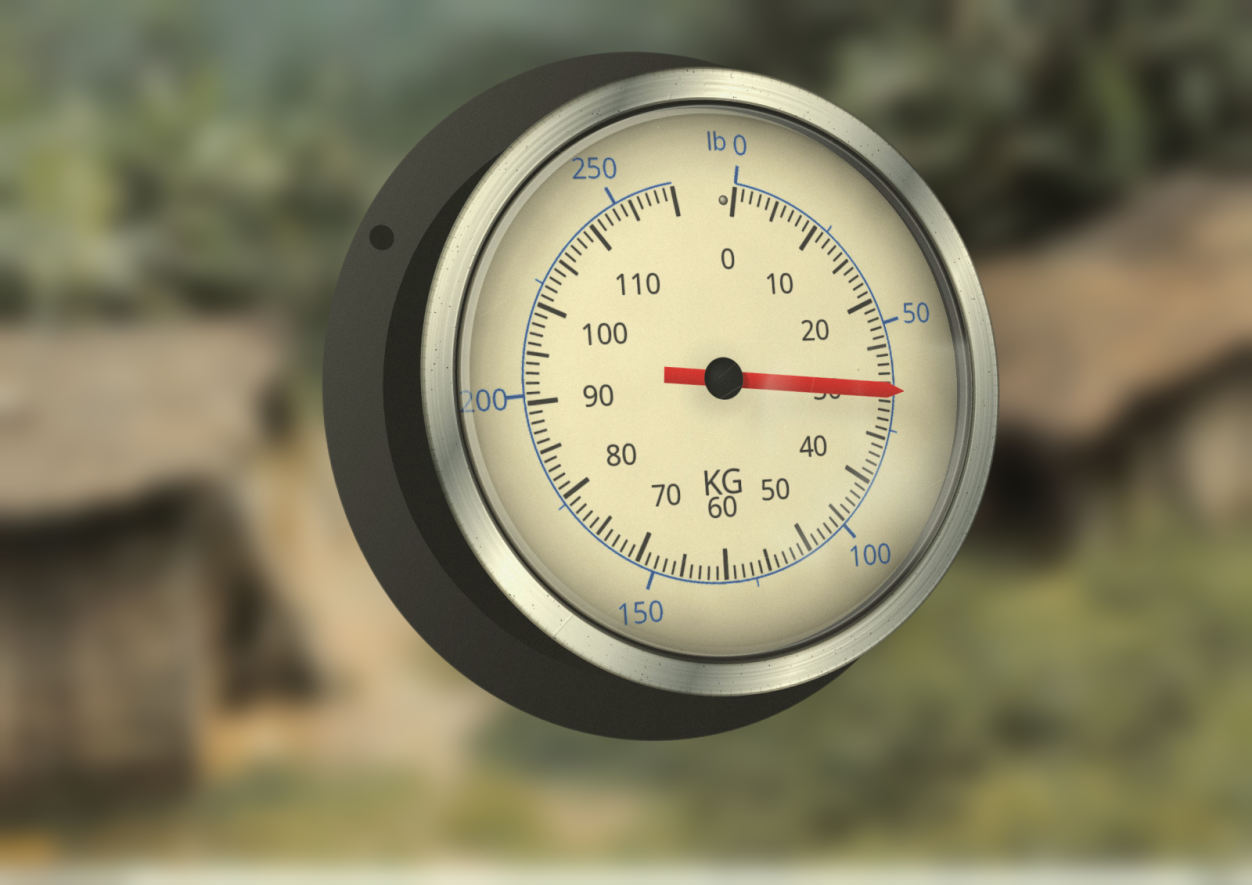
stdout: 30kg
